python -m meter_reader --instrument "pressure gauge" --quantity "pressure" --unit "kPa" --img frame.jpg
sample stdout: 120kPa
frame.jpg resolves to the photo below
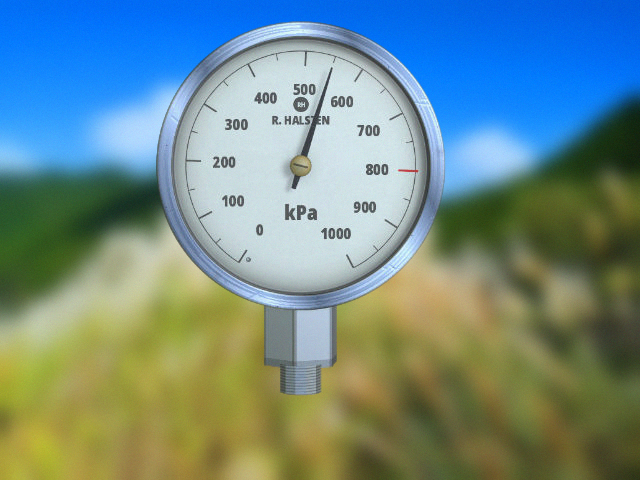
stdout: 550kPa
